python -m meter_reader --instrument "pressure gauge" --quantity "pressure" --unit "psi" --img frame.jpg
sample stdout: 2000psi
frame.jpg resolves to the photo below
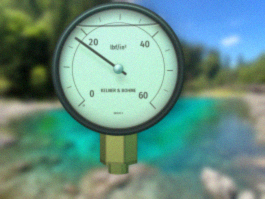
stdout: 17.5psi
